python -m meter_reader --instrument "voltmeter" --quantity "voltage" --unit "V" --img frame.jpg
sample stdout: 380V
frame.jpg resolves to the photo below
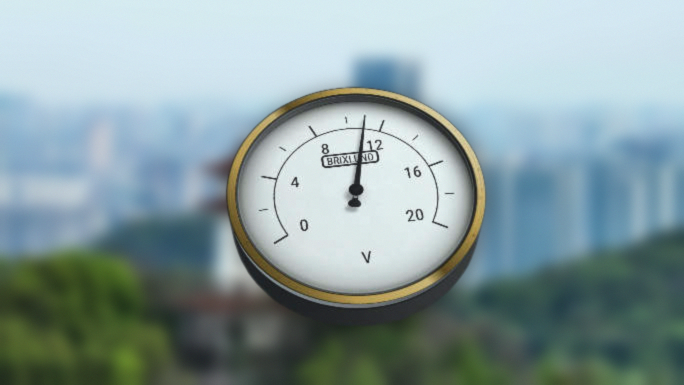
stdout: 11V
